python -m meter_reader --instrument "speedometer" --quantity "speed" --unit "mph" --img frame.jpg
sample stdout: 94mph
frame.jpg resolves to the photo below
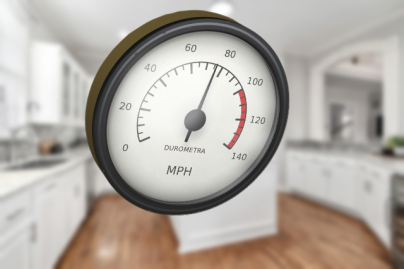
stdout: 75mph
